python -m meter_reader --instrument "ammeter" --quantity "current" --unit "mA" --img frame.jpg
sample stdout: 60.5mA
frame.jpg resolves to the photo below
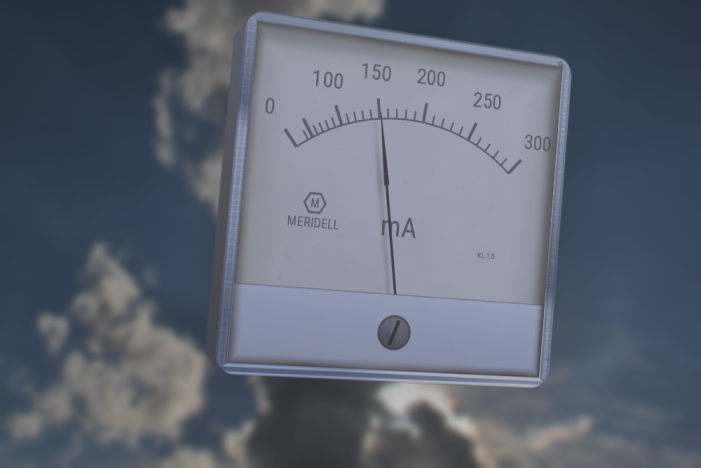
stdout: 150mA
